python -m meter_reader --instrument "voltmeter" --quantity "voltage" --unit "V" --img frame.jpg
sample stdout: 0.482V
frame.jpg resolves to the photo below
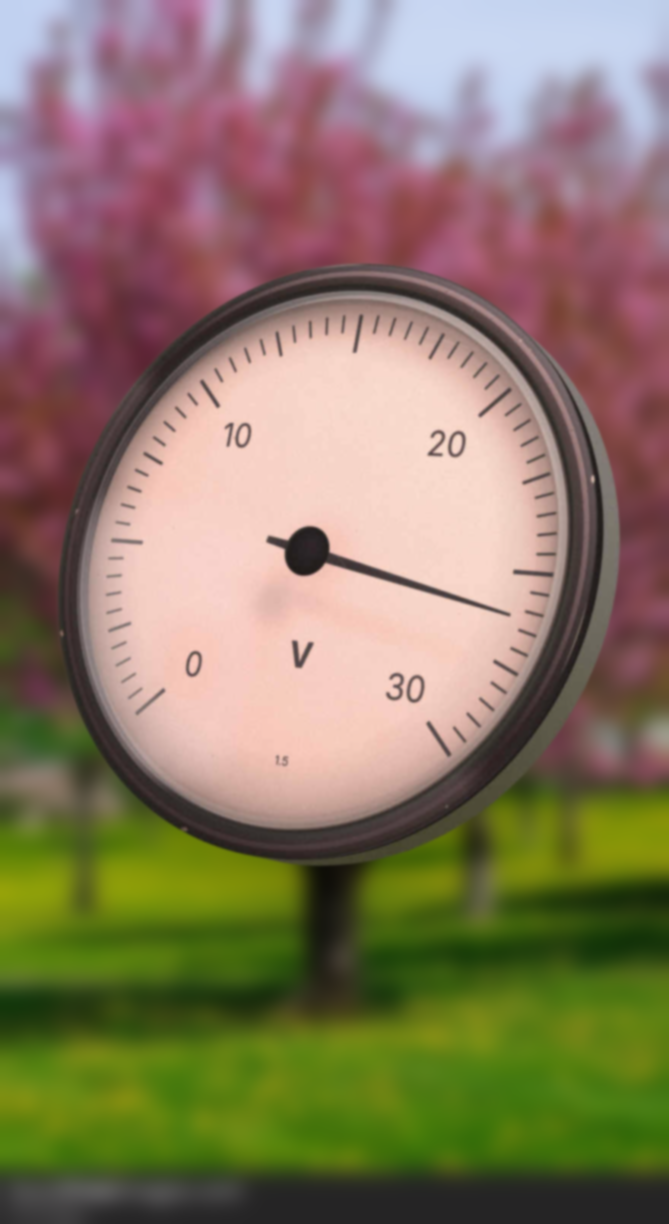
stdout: 26.25V
